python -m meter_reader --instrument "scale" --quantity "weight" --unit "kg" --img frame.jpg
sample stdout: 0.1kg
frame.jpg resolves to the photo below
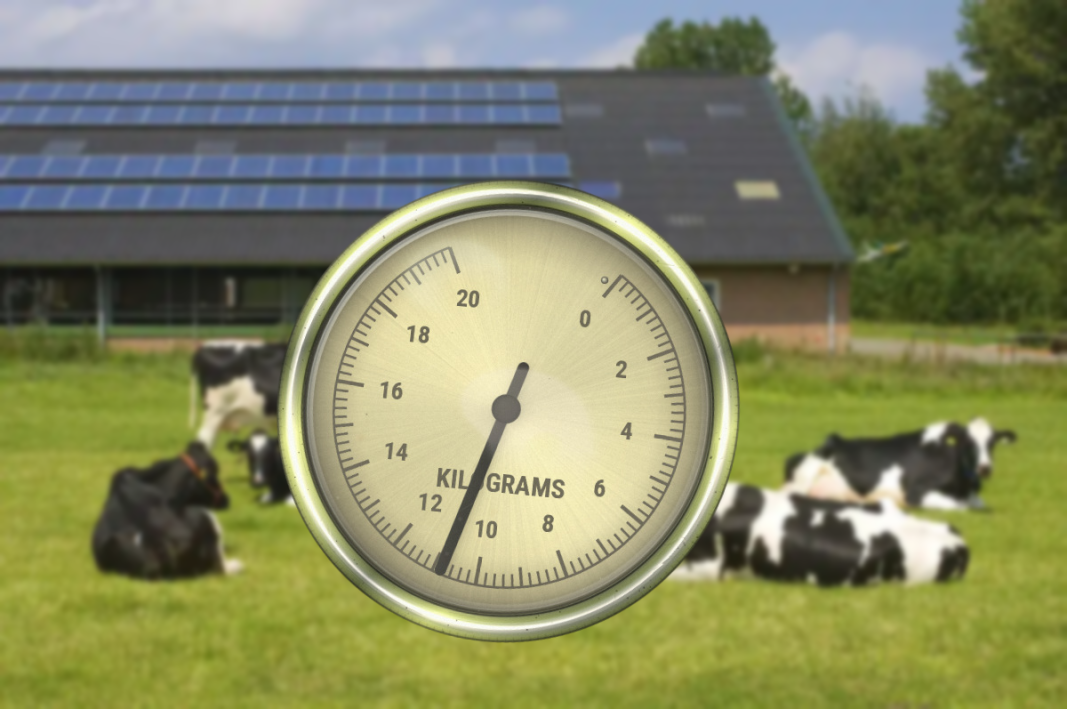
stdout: 10.8kg
